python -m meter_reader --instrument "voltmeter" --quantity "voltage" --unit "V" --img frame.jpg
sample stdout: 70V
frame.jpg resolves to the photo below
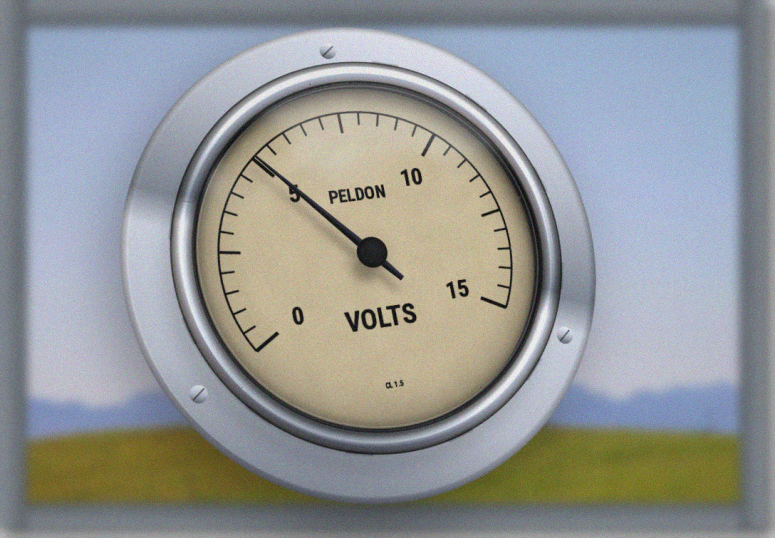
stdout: 5V
